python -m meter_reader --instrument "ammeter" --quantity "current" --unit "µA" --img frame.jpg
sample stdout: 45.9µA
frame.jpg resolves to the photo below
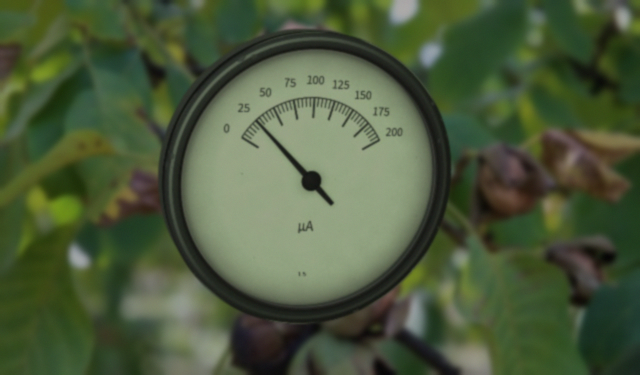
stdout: 25µA
